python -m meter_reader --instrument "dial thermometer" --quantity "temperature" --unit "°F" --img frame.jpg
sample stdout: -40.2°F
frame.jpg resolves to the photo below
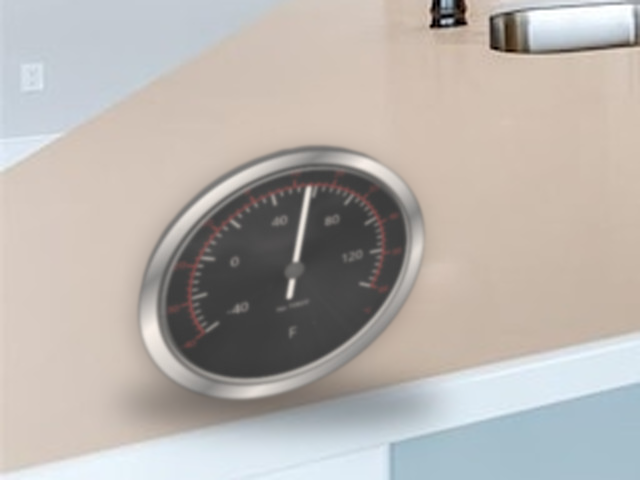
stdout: 56°F
